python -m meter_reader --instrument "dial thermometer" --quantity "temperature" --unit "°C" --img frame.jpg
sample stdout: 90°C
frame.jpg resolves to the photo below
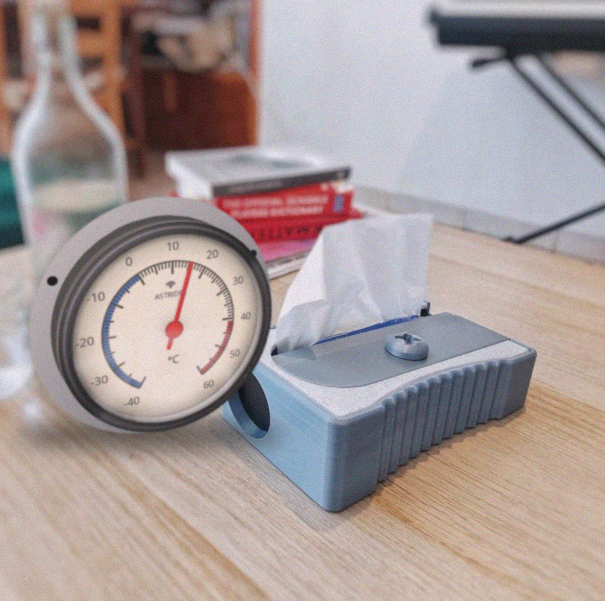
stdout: 15°C
